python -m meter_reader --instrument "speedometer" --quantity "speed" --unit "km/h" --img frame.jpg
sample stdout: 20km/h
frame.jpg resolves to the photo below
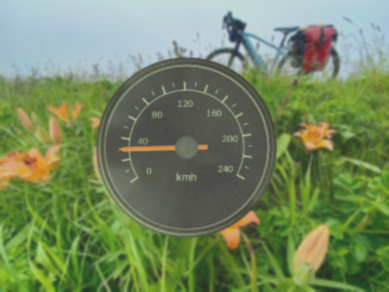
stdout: 30km/h
